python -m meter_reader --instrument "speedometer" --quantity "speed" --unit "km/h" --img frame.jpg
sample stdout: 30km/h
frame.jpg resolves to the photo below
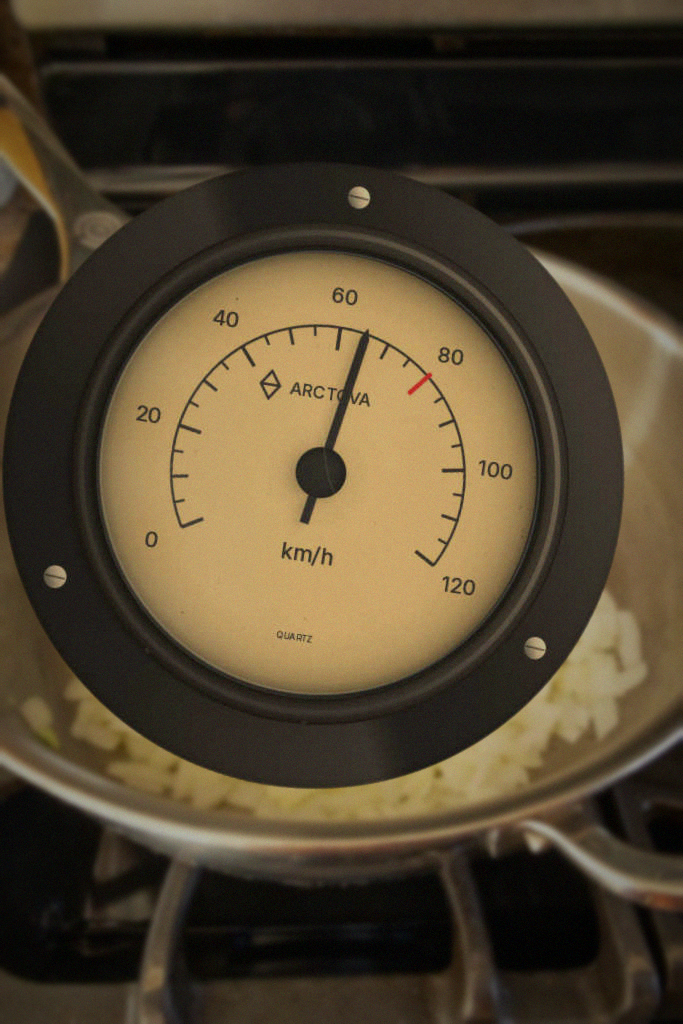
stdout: 65km/h
